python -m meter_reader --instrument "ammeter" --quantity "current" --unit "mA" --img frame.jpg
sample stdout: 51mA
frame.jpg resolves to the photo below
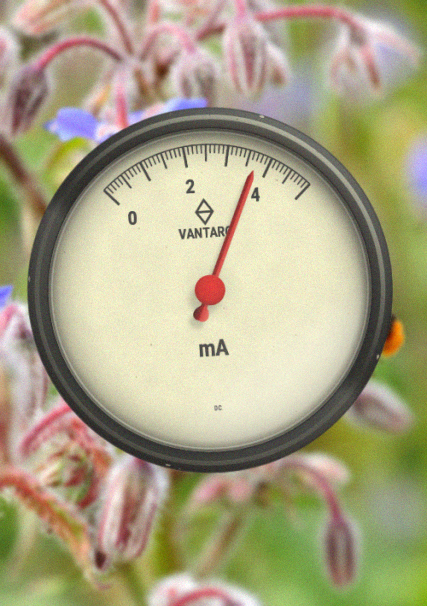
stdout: 3.7mA
